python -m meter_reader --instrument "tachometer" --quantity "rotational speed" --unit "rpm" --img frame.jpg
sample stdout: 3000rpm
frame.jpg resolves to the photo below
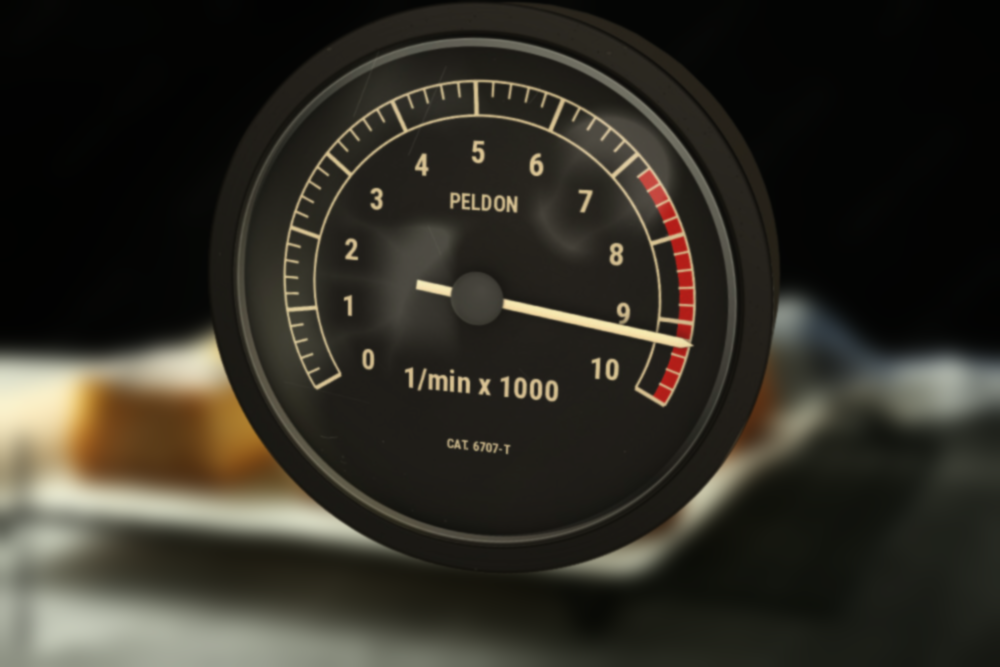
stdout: 9200rpm
